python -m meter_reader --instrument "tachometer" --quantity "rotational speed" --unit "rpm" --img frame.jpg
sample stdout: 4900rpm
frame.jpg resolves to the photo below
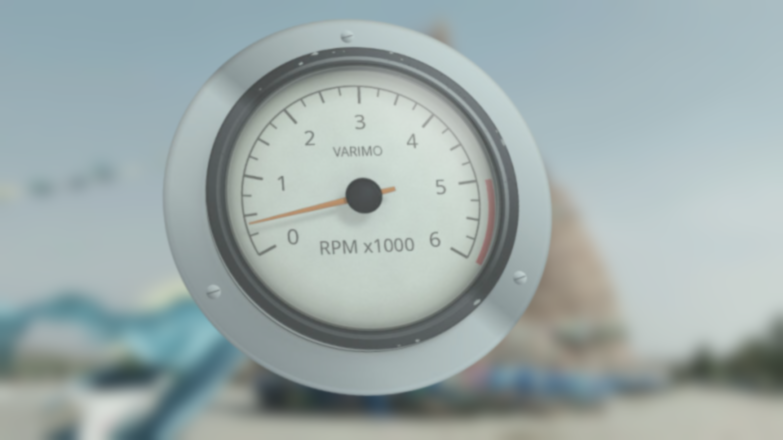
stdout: 375rpm
